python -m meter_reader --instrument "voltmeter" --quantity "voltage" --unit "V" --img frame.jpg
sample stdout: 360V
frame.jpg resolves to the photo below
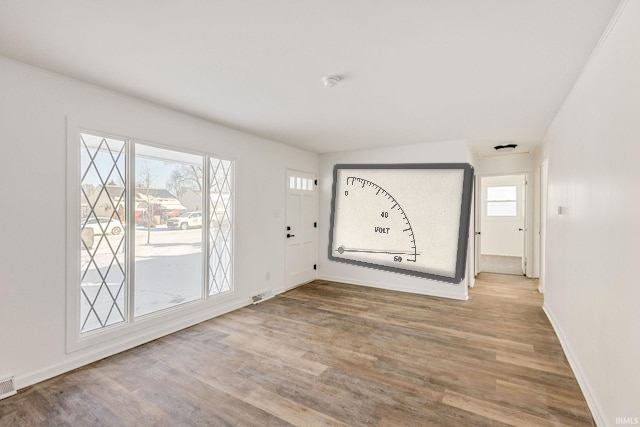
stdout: 58V
